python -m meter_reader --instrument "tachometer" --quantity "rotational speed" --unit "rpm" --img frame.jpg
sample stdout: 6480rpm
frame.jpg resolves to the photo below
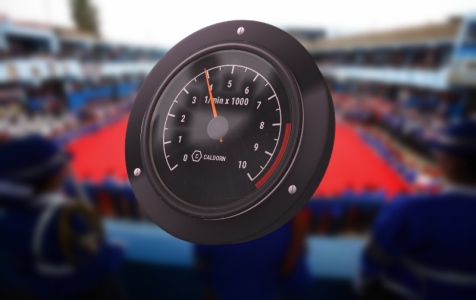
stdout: 4000rpm
